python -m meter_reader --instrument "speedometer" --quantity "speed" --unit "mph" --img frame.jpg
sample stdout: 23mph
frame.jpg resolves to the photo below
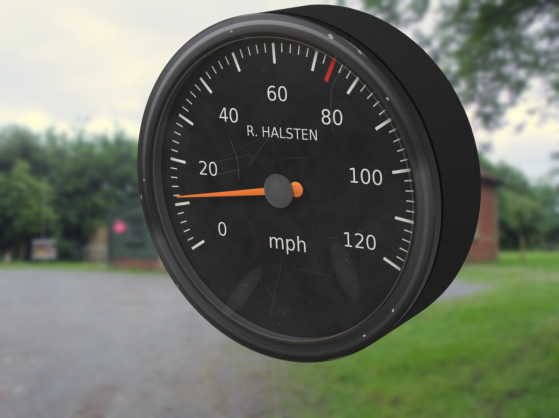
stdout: 12mph
